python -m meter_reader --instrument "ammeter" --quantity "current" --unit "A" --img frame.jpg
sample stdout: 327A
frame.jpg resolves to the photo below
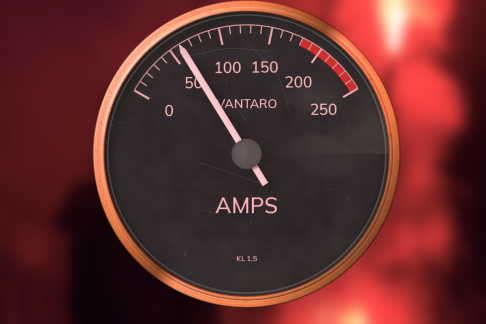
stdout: 60A
